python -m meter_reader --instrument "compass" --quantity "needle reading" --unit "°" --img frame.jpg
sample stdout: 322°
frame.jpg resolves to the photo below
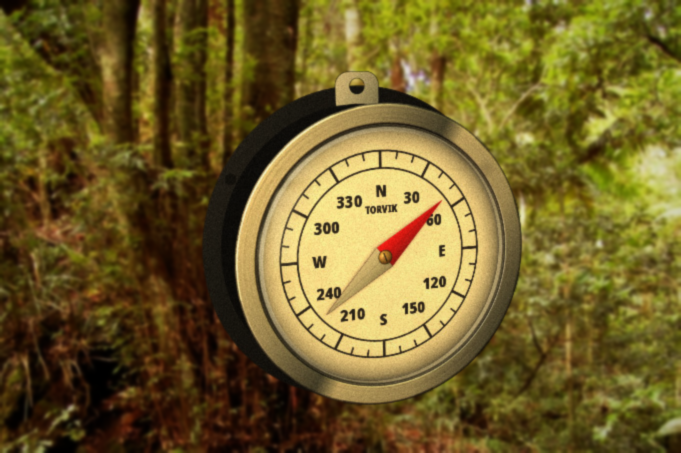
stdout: 50°
